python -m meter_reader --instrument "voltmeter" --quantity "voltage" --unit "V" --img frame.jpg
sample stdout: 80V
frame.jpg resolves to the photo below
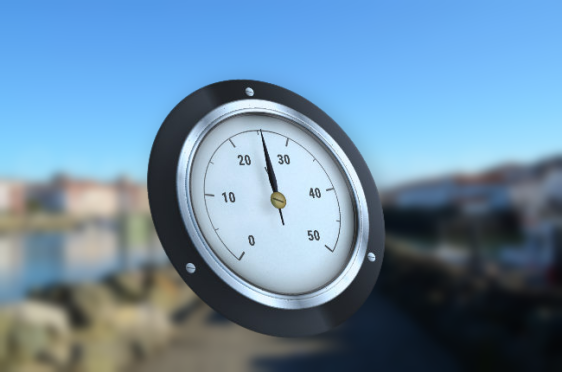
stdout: 25V
